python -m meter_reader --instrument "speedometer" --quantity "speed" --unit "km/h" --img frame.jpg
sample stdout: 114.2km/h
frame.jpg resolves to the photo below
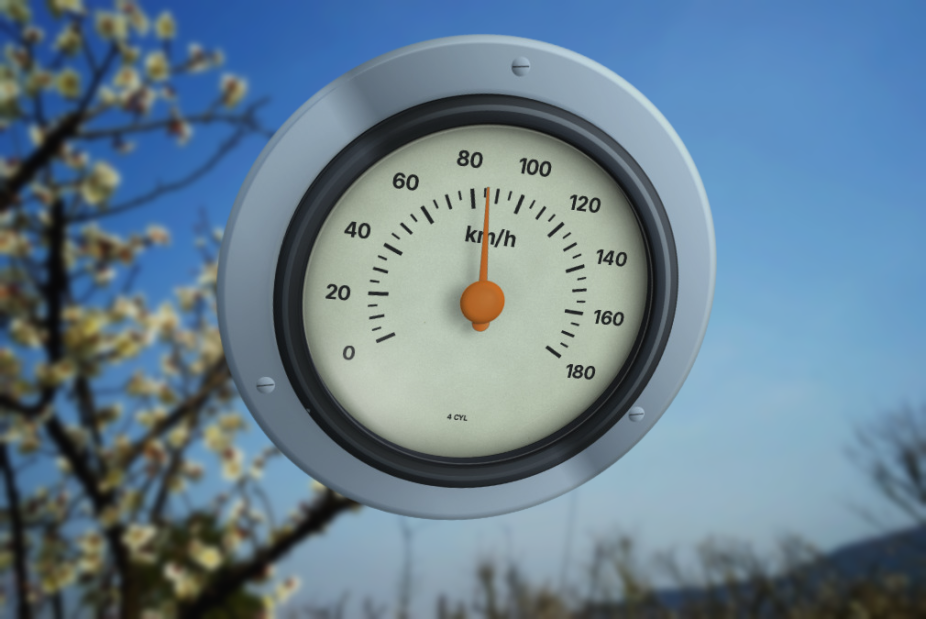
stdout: 85km/h
